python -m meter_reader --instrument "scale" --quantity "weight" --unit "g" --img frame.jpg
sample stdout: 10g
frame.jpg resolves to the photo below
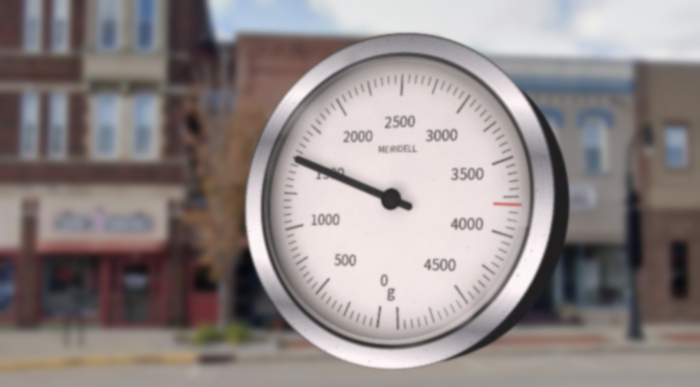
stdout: 1500g
